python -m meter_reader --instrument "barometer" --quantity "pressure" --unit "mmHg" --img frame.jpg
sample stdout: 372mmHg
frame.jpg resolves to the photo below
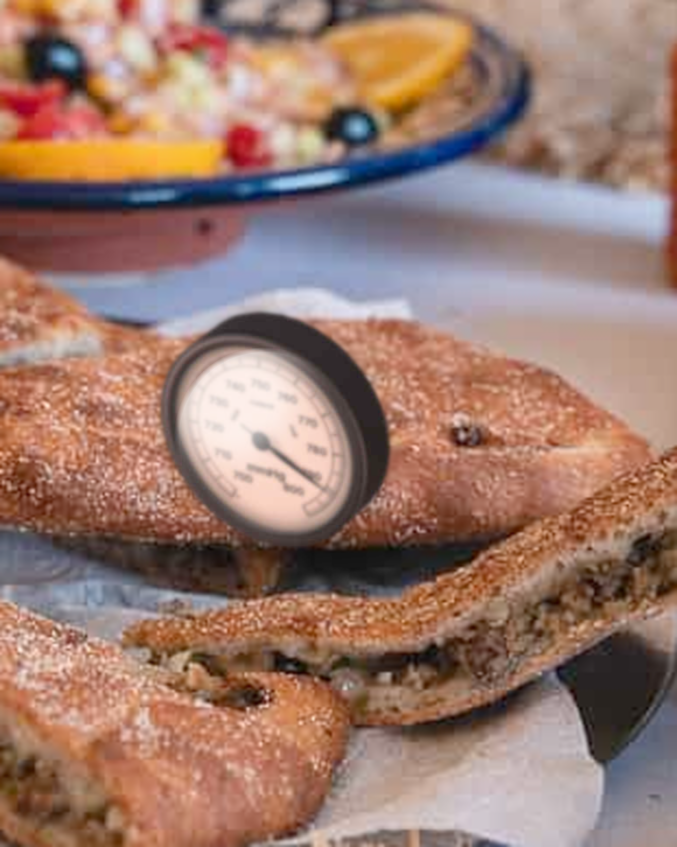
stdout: 790mmHg
